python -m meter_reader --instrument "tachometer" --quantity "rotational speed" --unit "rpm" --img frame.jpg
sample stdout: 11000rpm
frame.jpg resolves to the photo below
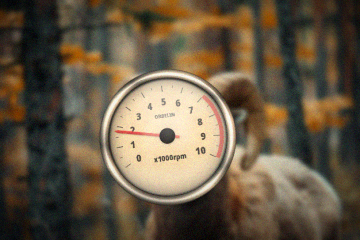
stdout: 1750rpm
